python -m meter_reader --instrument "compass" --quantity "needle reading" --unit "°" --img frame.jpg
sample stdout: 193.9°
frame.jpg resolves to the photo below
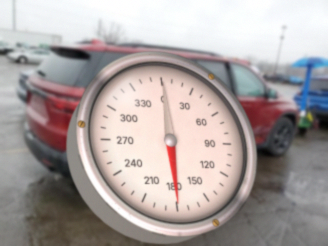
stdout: 180°
